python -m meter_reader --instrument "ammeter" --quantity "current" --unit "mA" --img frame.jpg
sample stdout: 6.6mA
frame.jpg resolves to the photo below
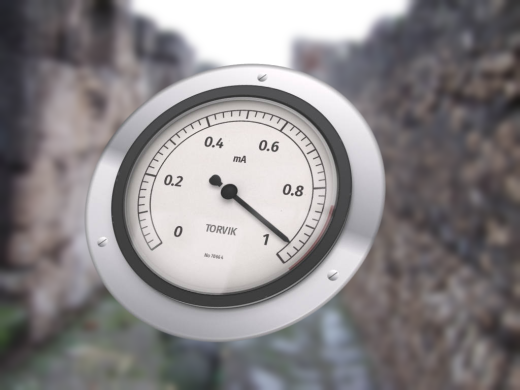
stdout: 0.96mA
